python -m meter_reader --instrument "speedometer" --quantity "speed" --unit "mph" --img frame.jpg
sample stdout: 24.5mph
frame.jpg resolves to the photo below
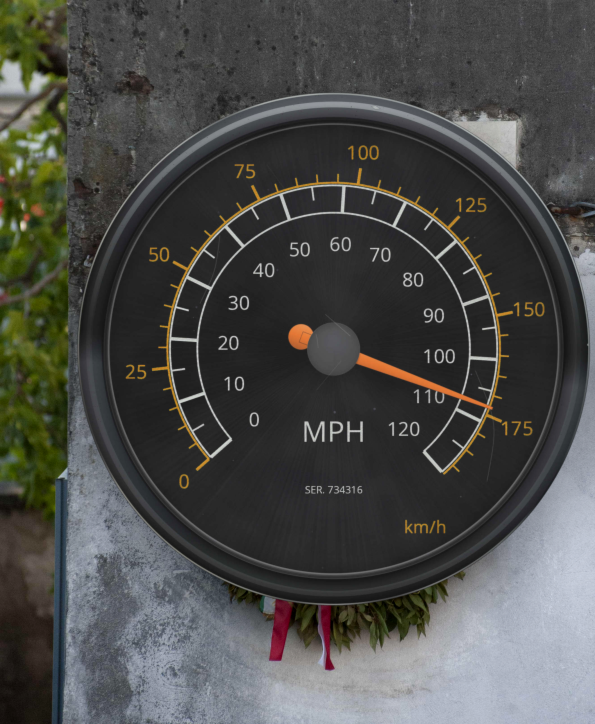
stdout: 107.5mph
